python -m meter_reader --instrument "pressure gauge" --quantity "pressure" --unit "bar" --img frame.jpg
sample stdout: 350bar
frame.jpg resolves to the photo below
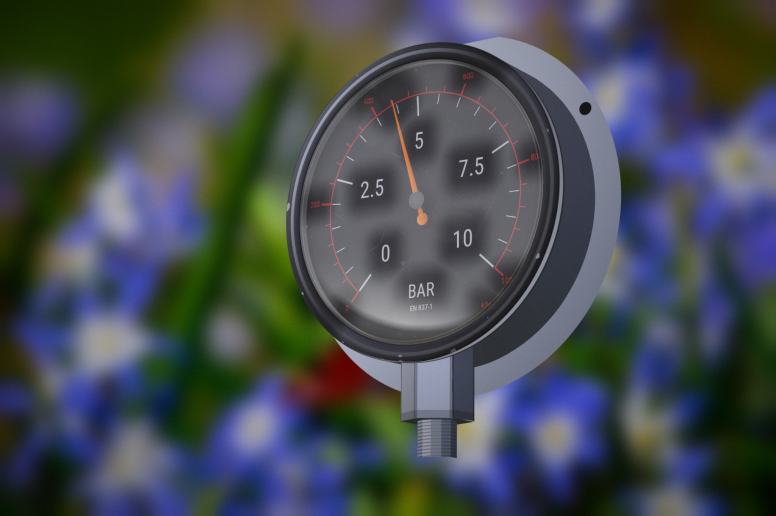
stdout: 4.5bar
